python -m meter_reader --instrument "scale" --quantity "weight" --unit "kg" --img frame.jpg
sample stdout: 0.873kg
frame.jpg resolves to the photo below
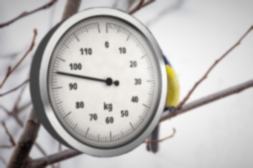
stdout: 95kg
